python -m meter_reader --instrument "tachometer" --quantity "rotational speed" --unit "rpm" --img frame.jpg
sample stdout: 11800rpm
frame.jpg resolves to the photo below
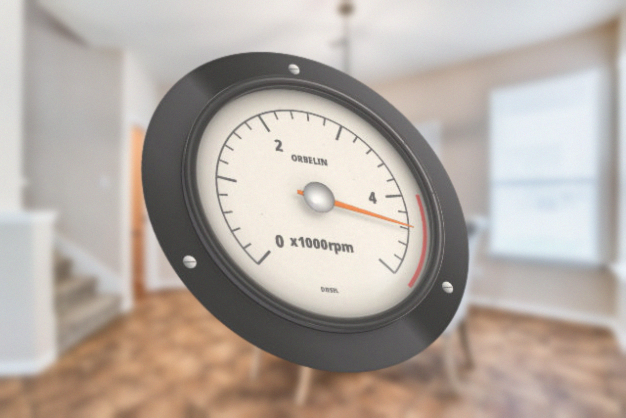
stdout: 4400rpm
